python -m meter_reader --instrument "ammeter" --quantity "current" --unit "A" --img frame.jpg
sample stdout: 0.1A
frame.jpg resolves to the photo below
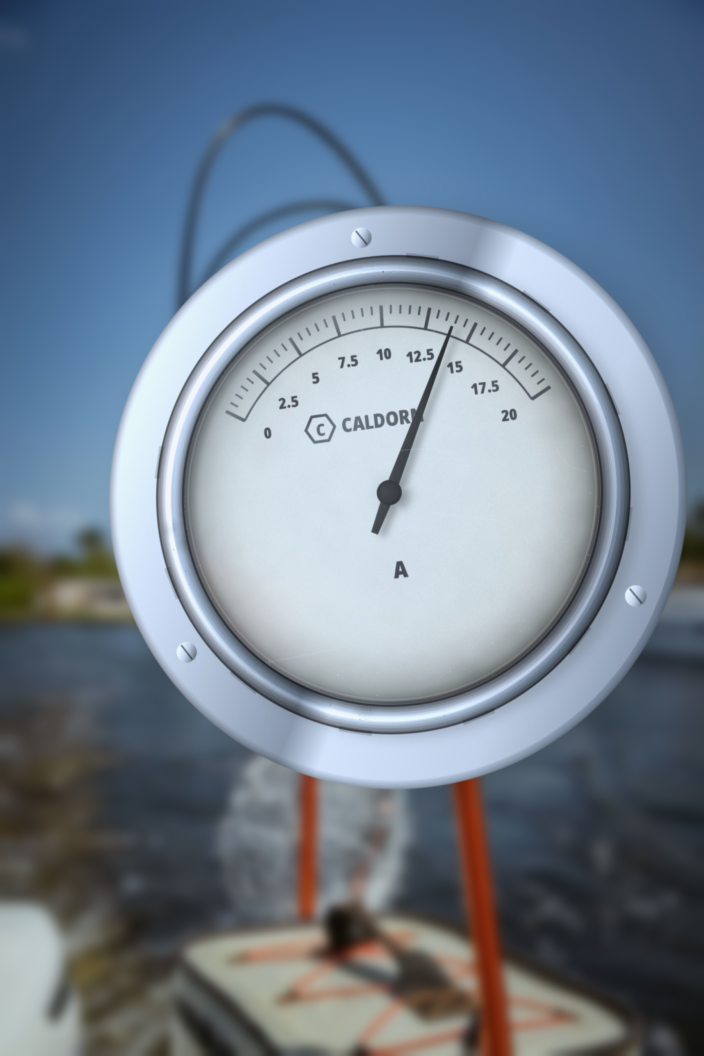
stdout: 14A
